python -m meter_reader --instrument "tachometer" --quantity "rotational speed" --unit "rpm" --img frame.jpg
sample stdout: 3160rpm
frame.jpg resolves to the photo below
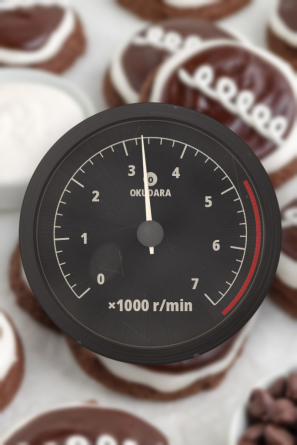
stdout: 3300rpm
